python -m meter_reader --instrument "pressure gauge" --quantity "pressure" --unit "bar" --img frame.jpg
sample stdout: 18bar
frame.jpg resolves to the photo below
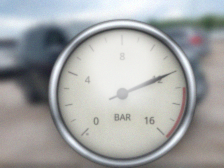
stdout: 12bar
